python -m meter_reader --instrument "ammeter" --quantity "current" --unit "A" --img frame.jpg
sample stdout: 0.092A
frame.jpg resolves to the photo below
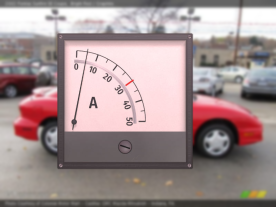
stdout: 5A
